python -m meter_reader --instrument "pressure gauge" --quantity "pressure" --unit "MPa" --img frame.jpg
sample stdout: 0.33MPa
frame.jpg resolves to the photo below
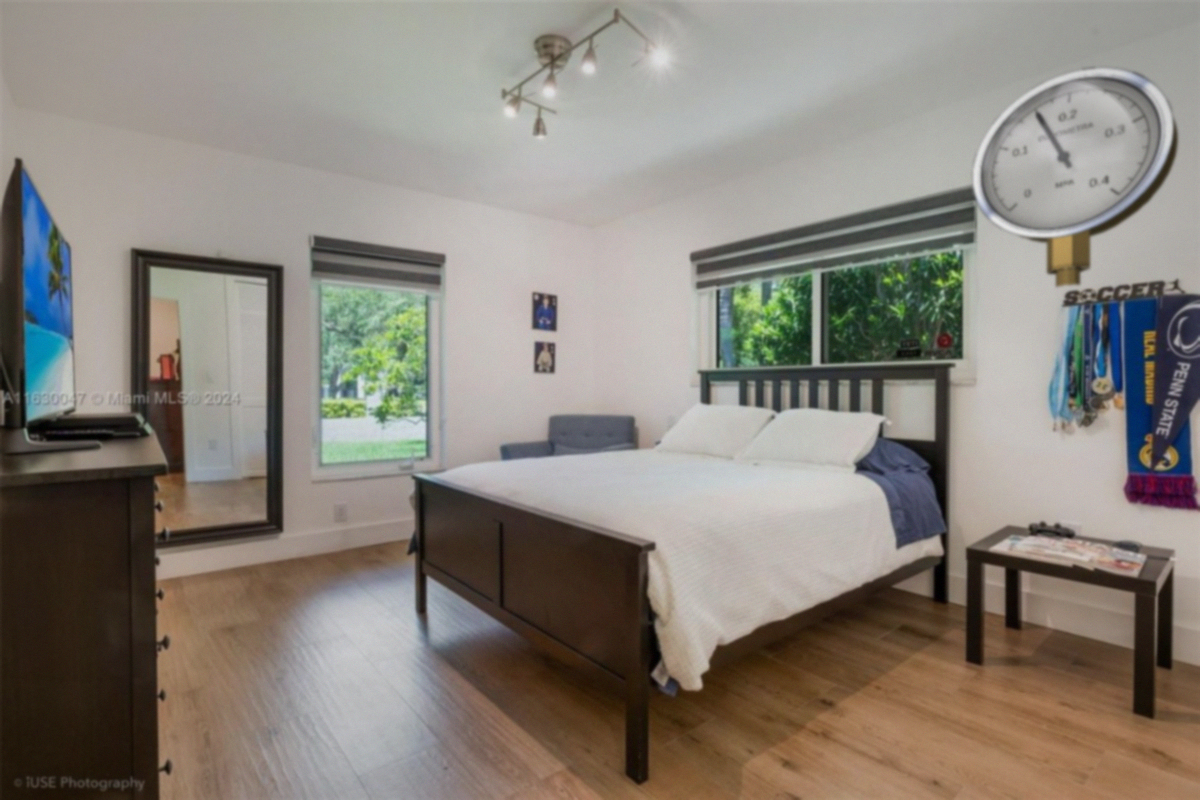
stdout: 0.16MPa
